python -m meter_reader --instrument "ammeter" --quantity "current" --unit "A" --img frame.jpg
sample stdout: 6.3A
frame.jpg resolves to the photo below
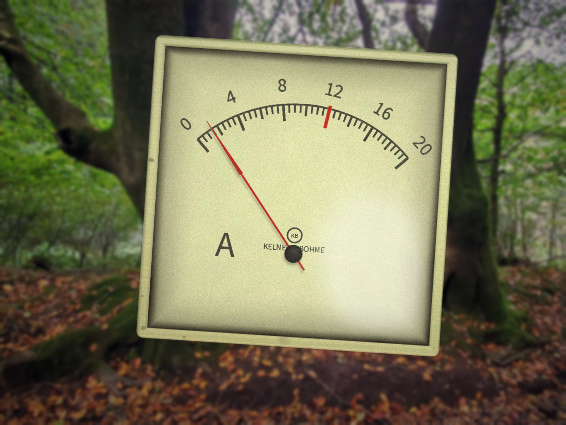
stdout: 1.5A
